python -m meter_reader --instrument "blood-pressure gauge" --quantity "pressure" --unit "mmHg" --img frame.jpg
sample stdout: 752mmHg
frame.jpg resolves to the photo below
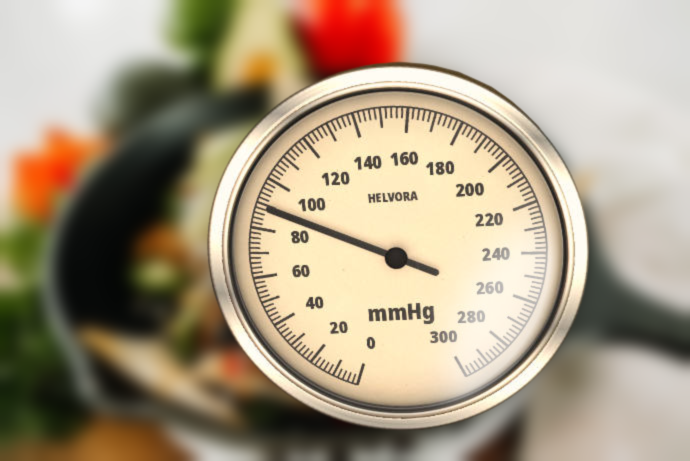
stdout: 90mmHg
